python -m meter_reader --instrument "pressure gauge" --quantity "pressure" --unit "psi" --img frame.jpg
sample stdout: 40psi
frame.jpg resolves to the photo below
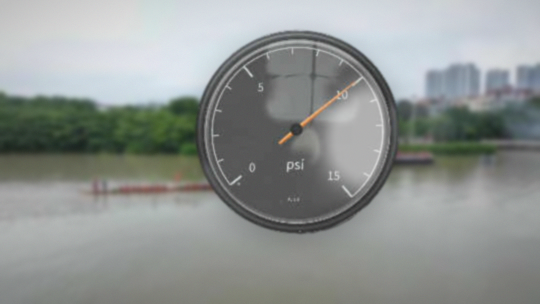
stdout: 10psi
